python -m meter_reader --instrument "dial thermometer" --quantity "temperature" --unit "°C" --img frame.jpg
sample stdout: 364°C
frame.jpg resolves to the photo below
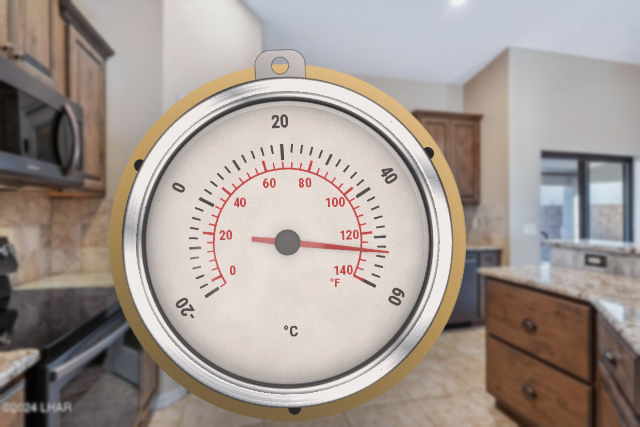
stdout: 53°C
